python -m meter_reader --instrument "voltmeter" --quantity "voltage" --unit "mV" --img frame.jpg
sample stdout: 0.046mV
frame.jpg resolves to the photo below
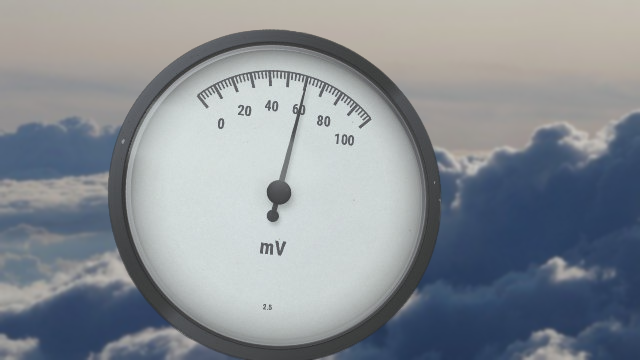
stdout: 60mV
